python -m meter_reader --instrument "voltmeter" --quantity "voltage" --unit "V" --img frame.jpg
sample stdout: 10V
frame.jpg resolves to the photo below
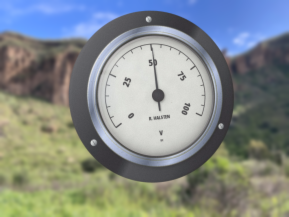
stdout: 50V
